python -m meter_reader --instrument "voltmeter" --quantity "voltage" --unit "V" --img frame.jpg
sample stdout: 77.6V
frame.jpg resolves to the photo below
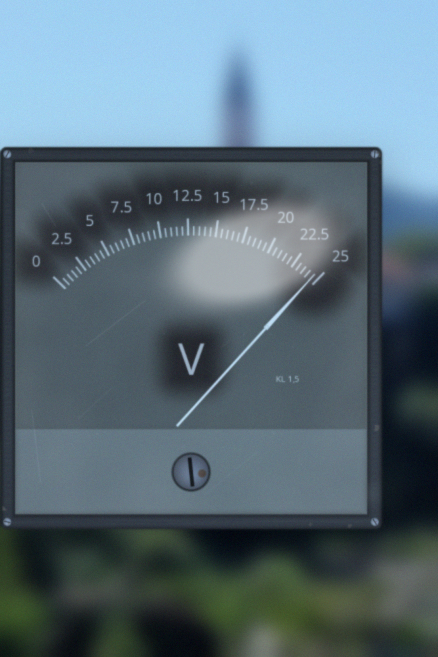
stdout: 24.5V
